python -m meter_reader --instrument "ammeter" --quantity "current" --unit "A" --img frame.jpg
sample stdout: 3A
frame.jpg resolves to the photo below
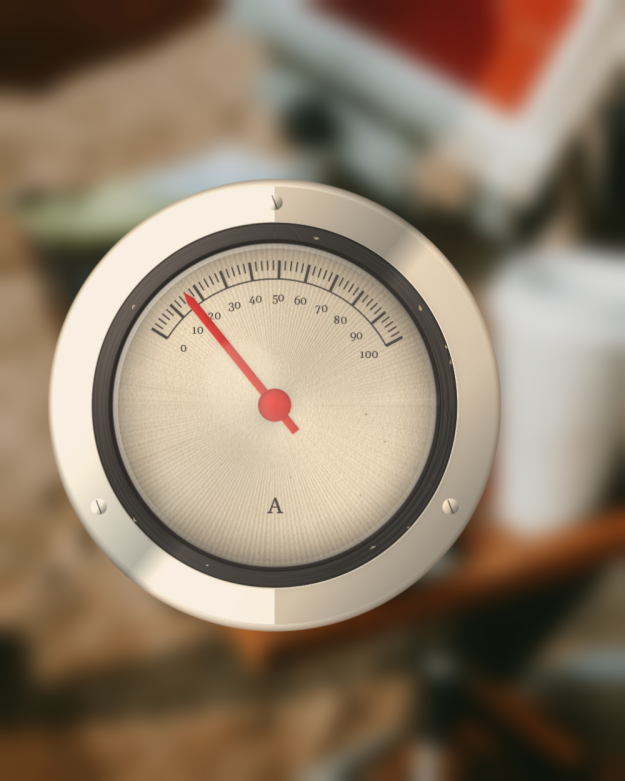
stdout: 16A
